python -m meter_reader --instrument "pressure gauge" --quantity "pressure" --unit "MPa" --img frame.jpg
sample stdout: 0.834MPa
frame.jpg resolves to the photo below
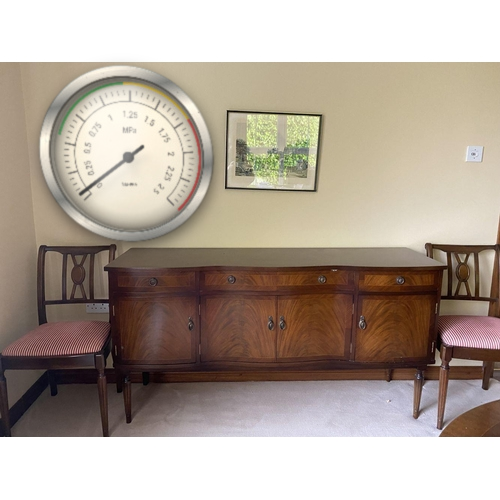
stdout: 0.05MPa
